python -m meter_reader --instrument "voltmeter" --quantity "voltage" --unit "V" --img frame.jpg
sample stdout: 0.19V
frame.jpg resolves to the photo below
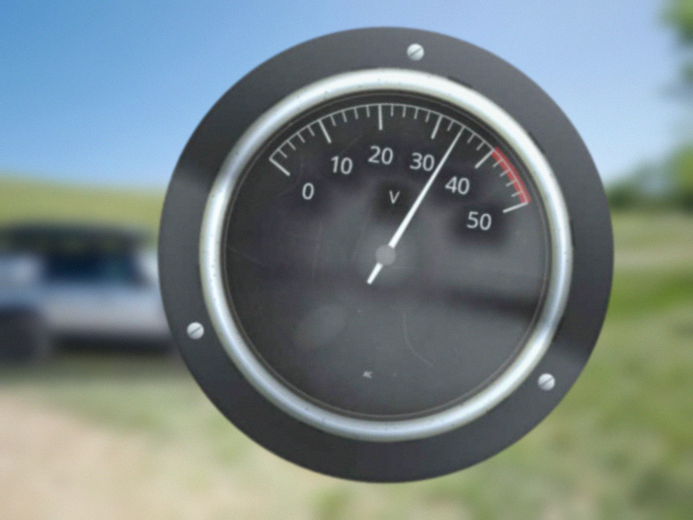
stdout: 34V
